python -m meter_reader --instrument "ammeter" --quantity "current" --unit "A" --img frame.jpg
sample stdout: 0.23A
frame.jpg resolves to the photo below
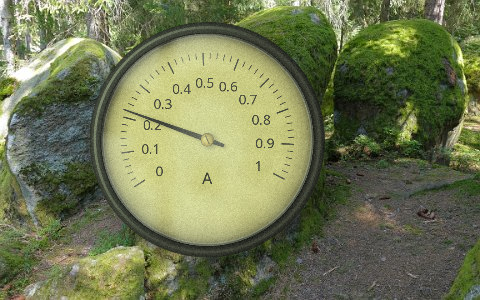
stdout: 0.22A
